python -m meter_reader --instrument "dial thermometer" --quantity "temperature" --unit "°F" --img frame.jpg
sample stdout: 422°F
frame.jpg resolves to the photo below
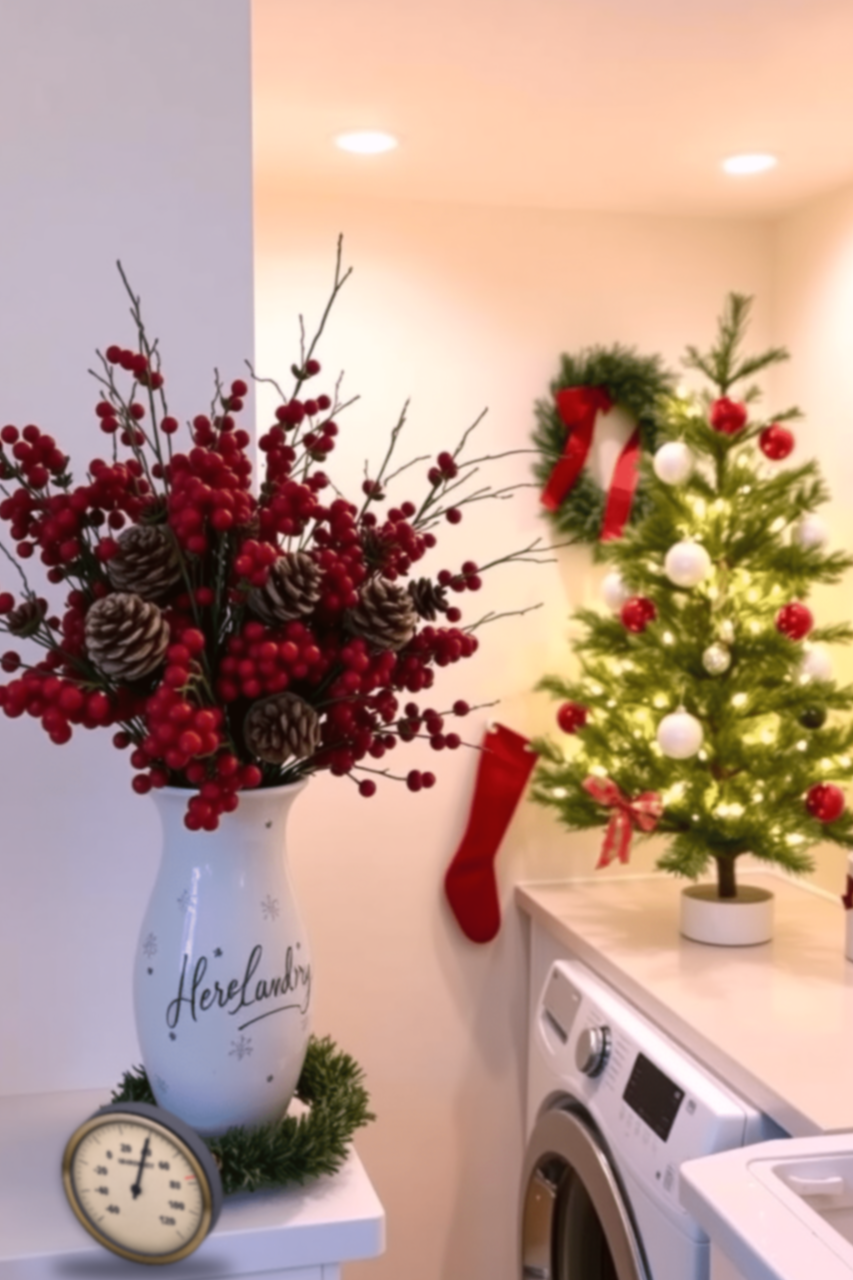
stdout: 40°F
